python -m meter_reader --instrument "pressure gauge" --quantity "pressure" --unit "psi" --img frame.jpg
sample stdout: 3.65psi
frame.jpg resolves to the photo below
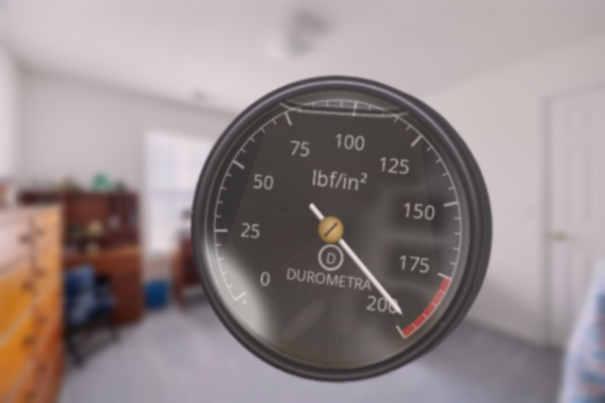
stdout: 195psi
